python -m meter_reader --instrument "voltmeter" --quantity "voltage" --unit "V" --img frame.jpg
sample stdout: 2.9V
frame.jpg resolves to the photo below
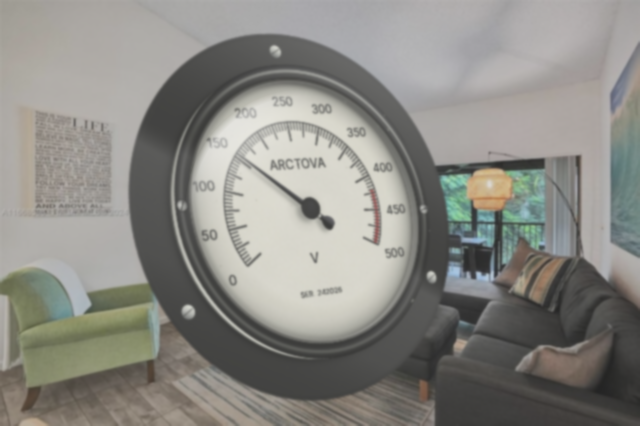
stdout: 150V
